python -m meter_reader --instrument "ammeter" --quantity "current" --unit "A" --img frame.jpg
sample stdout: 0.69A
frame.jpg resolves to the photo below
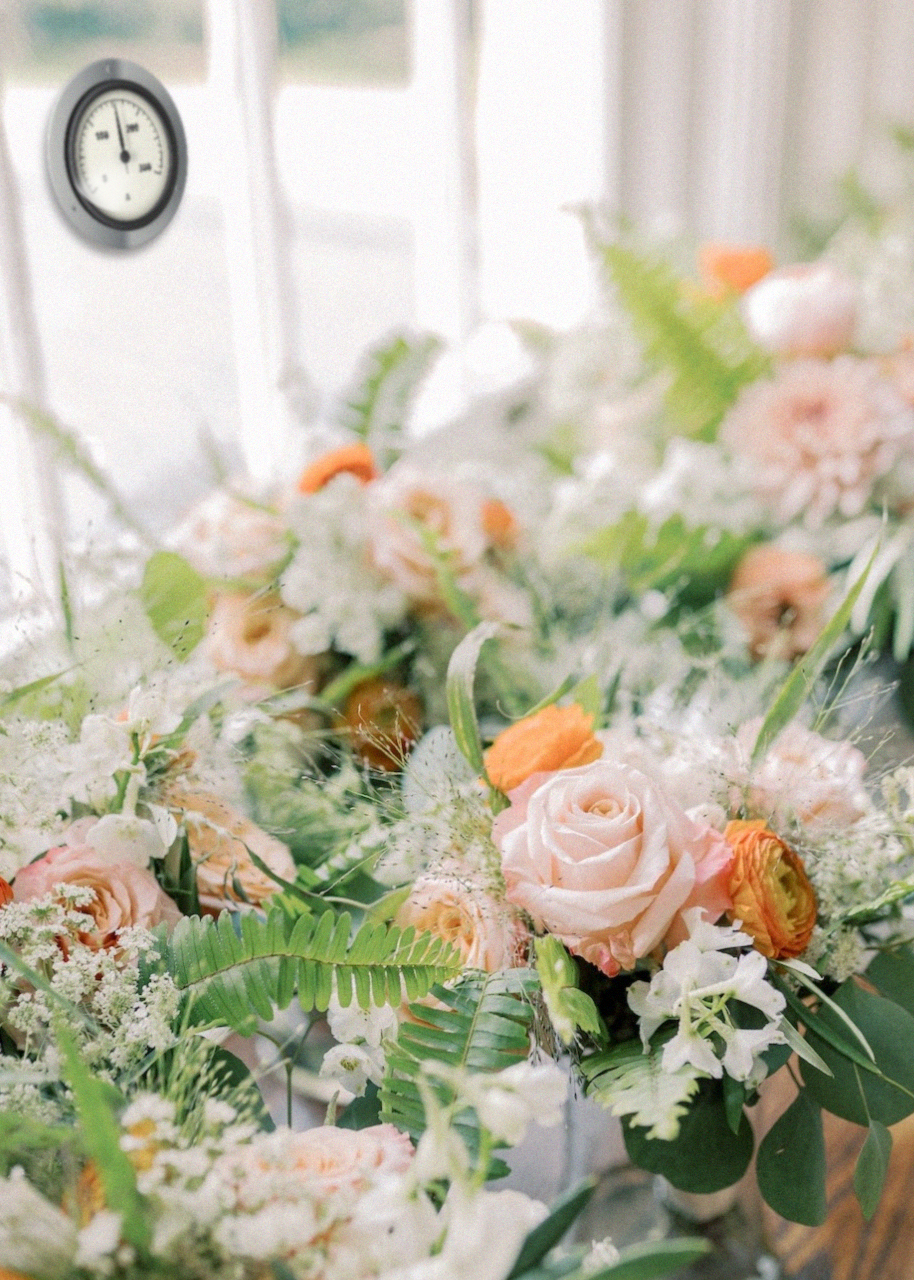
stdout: 150A
